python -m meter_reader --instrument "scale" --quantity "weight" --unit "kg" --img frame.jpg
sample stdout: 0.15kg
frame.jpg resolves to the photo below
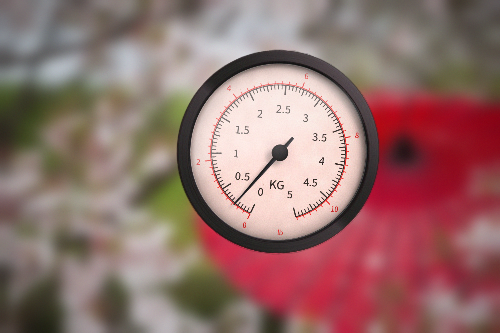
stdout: 0.25kg
